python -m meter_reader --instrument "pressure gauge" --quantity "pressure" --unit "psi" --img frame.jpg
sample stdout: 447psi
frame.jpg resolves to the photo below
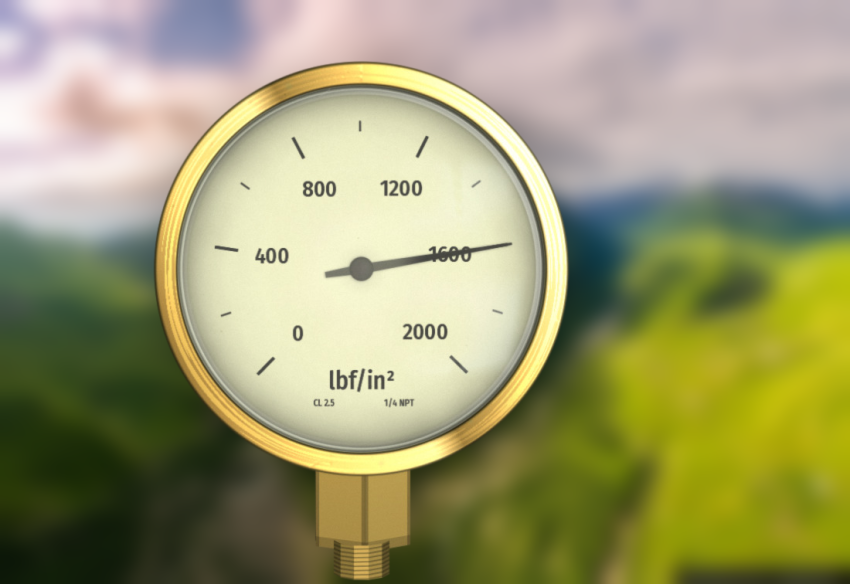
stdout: 1600psi
